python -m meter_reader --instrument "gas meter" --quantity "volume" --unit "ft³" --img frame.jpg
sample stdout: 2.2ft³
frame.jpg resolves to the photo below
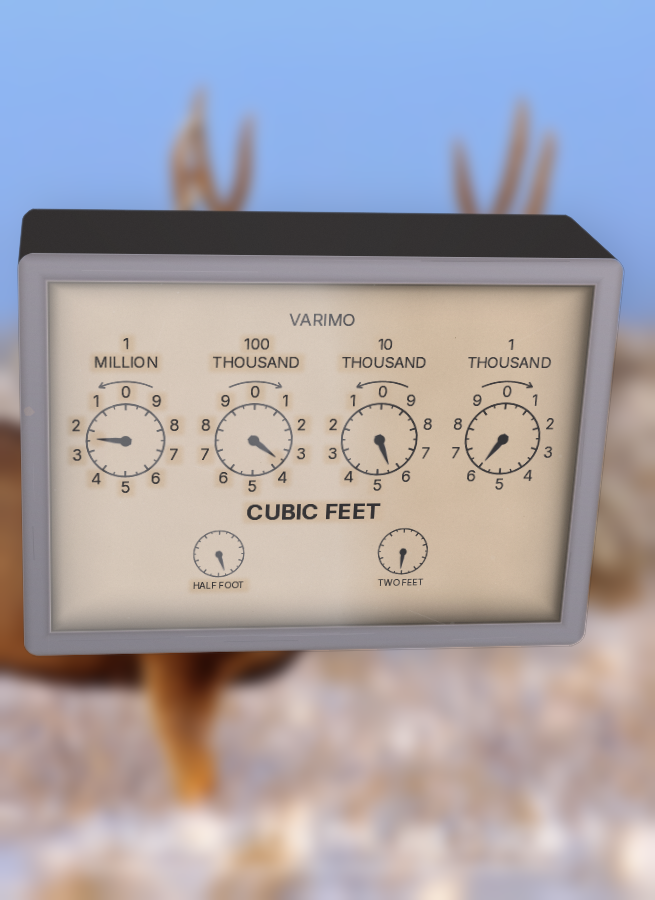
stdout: 235600ft³
